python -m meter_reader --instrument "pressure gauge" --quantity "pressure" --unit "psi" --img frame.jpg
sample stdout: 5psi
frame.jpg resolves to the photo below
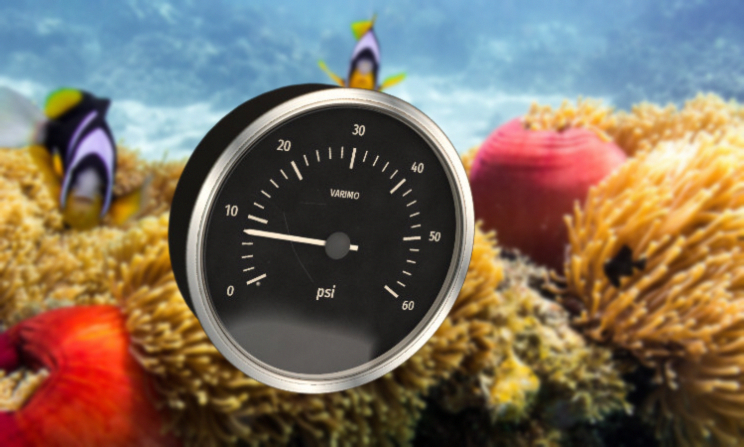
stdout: 8psi
